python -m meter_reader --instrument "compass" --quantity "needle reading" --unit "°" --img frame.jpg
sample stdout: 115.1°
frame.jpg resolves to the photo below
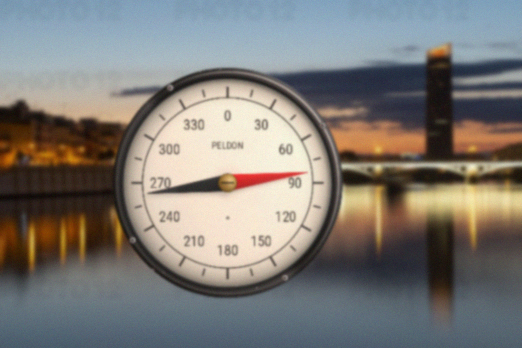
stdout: 82.5°
